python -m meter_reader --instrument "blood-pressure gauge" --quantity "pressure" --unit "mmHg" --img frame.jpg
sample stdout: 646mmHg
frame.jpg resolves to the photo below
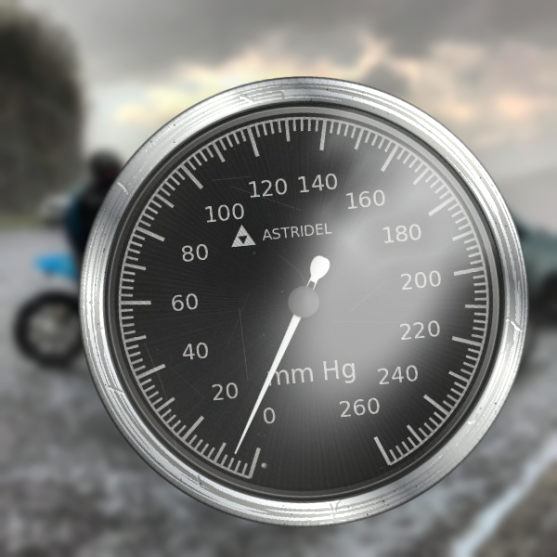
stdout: 6mmHg
